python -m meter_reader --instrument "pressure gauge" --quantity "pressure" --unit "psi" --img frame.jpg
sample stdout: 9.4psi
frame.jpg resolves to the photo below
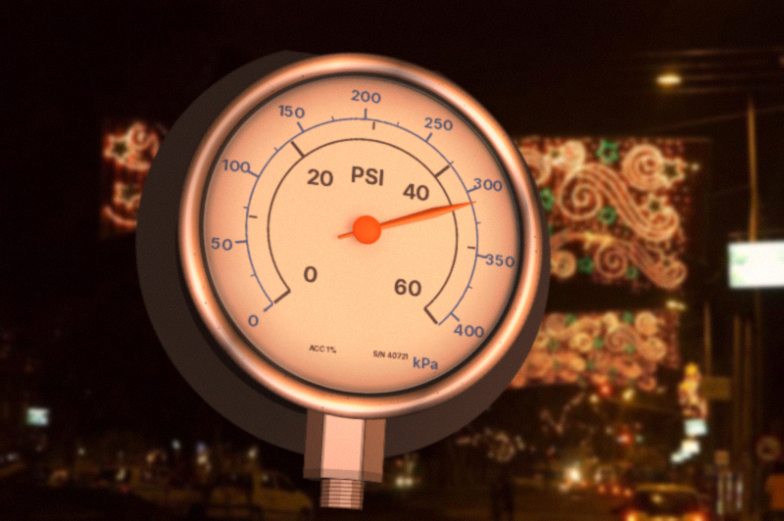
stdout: 45psi
